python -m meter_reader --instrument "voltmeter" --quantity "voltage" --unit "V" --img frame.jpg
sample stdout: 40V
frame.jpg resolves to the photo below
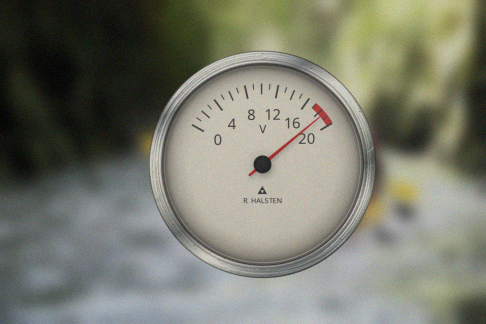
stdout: 18.5V
